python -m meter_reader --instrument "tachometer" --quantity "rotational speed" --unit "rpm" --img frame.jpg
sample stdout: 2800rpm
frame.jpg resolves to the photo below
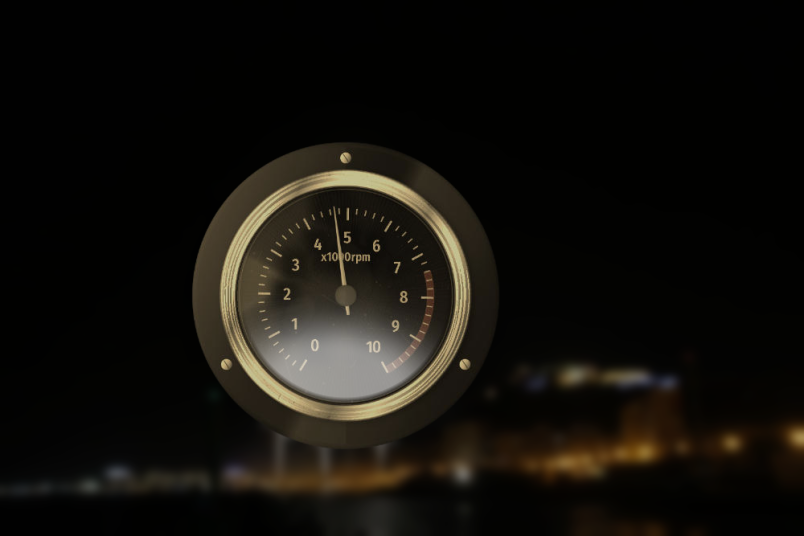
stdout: 4700rpm
